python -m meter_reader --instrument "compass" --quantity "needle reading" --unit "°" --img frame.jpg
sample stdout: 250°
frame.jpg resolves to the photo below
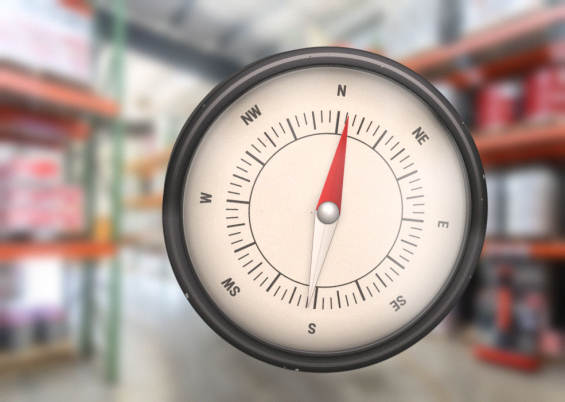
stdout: 5°
